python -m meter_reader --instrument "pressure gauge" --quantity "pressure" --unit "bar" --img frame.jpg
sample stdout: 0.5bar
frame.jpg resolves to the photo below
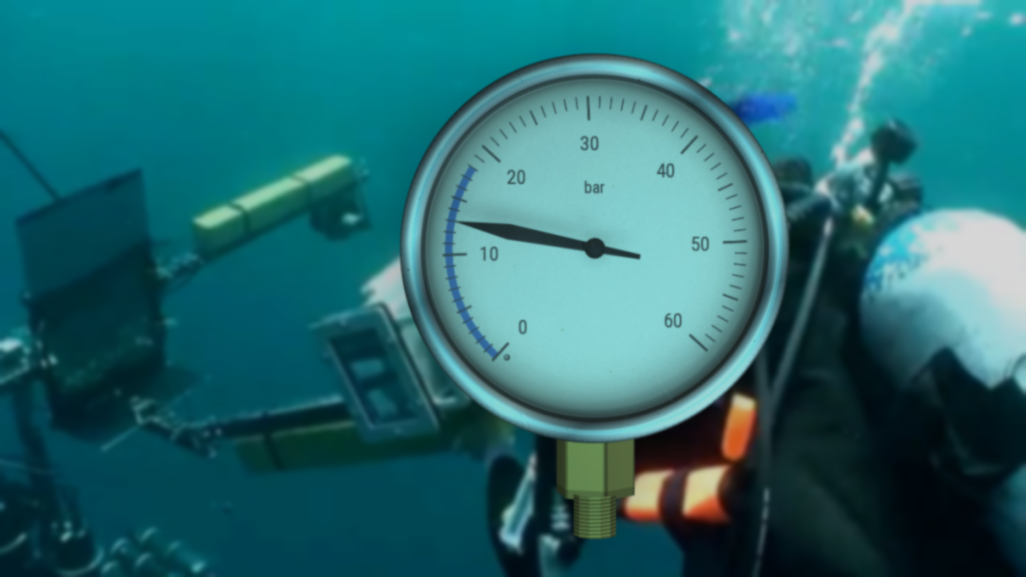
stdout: 13bar
